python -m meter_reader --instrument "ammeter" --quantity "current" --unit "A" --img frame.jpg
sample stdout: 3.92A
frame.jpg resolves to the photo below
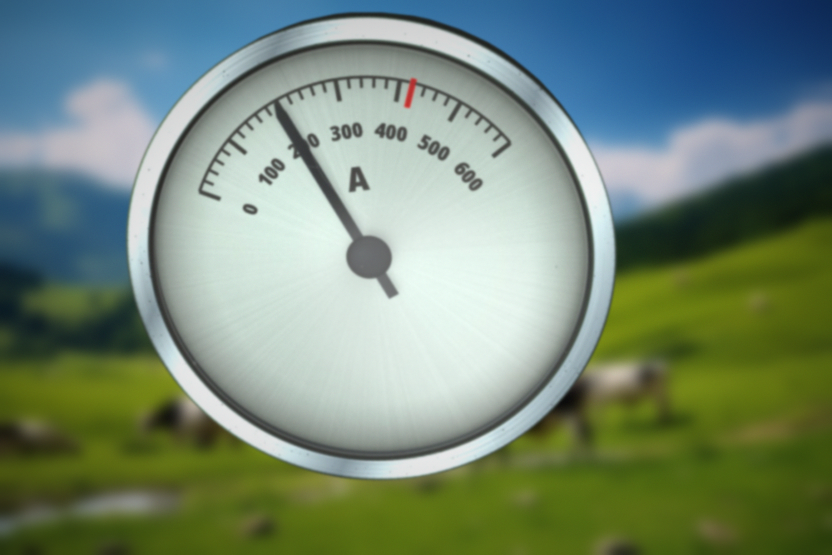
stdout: 200A
